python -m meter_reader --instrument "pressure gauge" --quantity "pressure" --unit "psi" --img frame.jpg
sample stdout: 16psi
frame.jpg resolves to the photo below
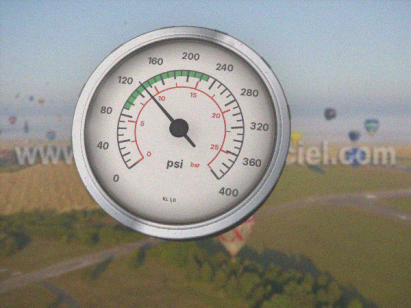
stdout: 130psi
